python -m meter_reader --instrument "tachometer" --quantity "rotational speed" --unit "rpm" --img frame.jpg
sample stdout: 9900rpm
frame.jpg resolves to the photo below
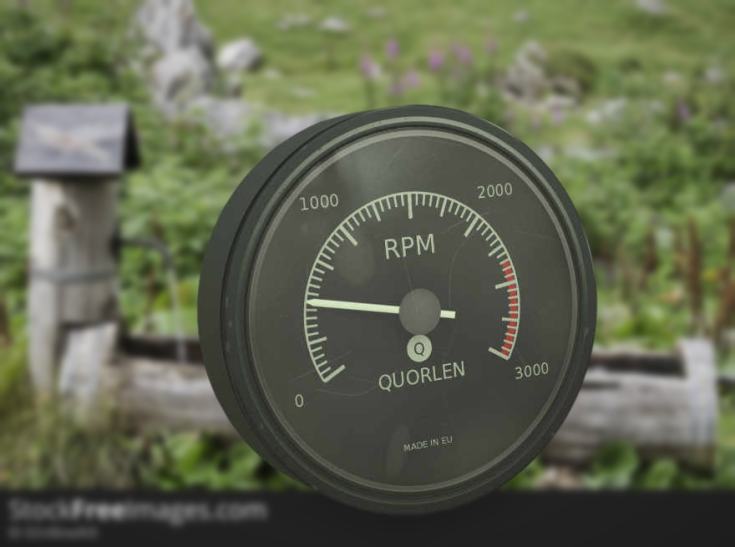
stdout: 500rpm
